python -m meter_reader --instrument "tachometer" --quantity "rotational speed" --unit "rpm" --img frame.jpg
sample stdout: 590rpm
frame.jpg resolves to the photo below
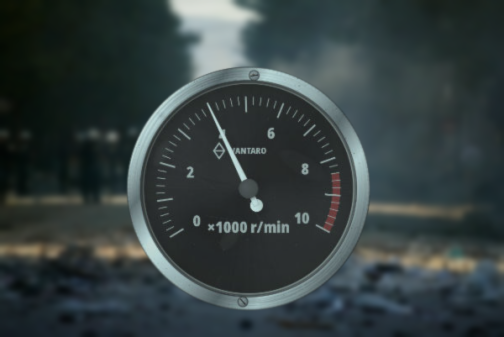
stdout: 4000rpm
